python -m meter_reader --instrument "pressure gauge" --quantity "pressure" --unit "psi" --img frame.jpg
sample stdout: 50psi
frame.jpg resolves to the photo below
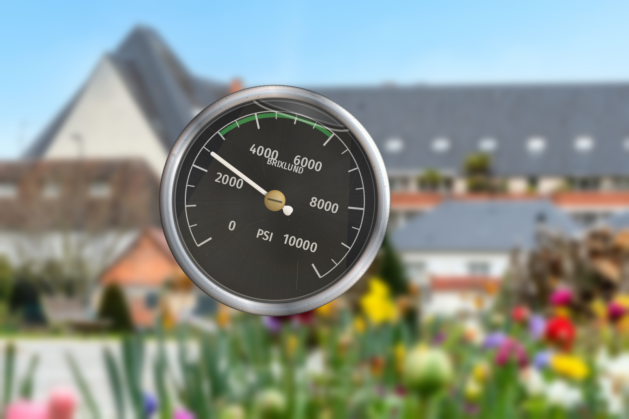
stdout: 2500psi
